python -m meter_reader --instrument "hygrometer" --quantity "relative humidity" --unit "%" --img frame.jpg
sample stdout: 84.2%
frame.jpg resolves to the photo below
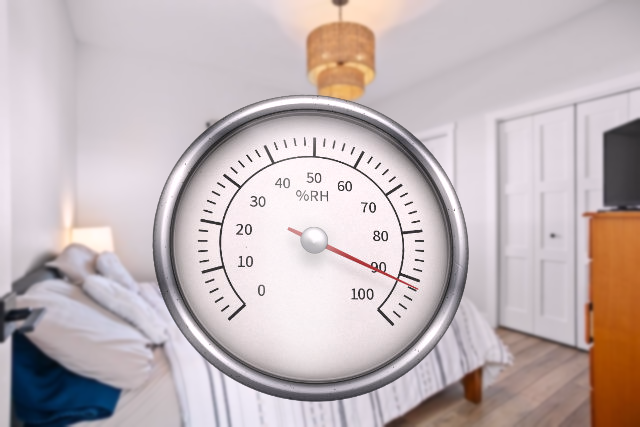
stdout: 92%
